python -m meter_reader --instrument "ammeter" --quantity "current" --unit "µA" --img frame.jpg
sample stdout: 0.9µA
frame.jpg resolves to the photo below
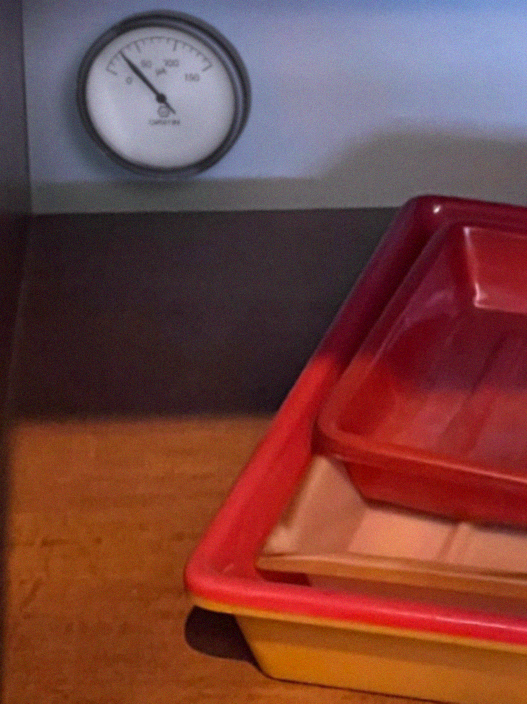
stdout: 30µA
